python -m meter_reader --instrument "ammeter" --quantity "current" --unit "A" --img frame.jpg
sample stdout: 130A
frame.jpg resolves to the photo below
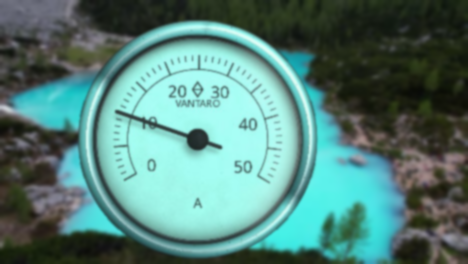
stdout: 10A
